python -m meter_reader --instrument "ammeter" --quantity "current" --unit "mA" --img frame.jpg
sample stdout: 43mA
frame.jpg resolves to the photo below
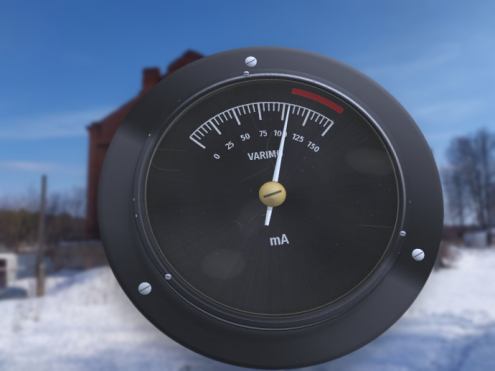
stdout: 105mA
